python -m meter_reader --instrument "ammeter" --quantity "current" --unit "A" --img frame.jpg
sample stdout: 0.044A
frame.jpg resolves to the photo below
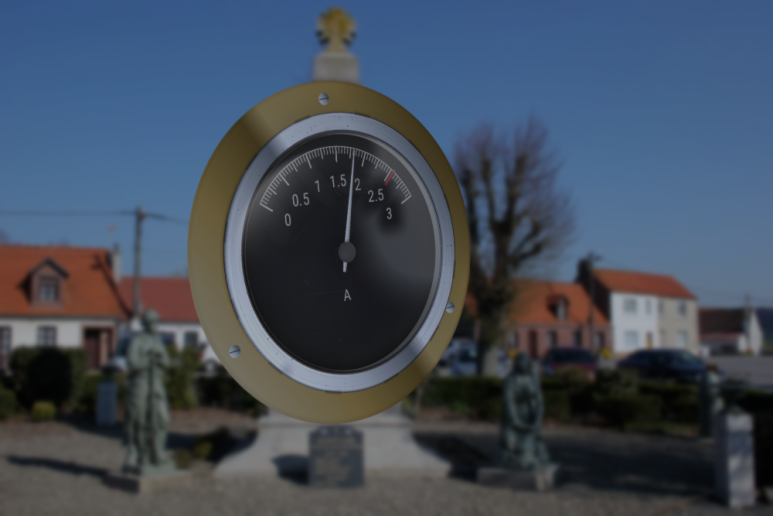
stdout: 1.75A
